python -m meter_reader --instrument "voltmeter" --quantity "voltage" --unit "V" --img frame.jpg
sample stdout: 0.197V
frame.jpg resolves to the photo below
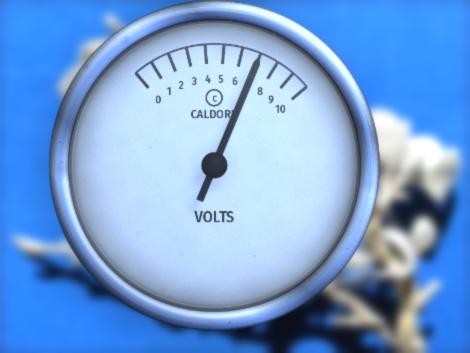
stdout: 7V
